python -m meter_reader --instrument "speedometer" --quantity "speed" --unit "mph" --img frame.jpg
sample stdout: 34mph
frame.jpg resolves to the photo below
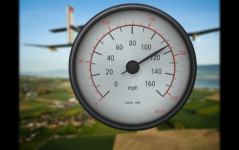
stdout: 115mph
